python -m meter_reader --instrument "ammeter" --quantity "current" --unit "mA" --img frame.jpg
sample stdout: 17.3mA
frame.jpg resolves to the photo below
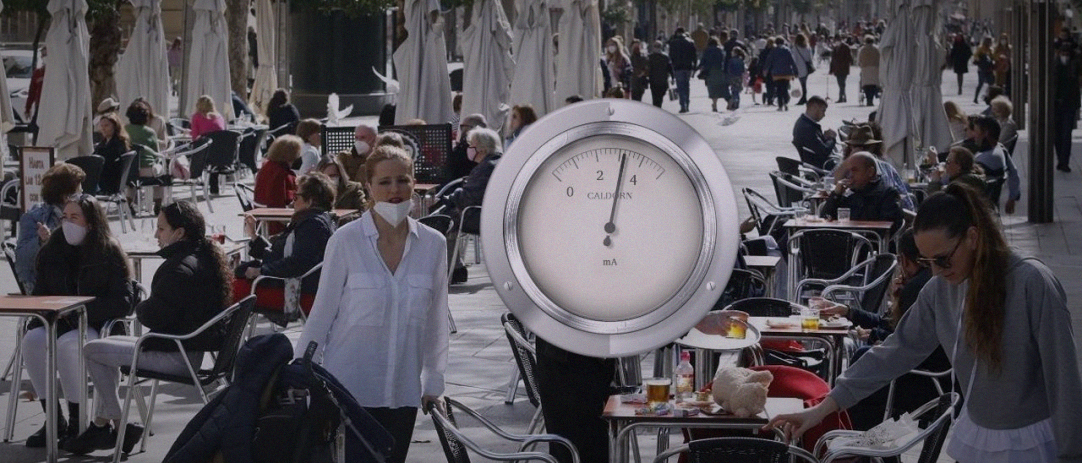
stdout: 3.2mA
